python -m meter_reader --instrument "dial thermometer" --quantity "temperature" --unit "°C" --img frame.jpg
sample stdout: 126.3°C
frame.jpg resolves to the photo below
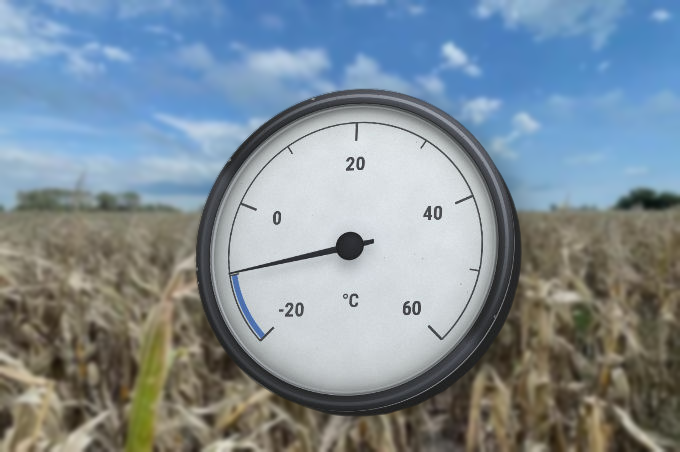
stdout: -10°C
